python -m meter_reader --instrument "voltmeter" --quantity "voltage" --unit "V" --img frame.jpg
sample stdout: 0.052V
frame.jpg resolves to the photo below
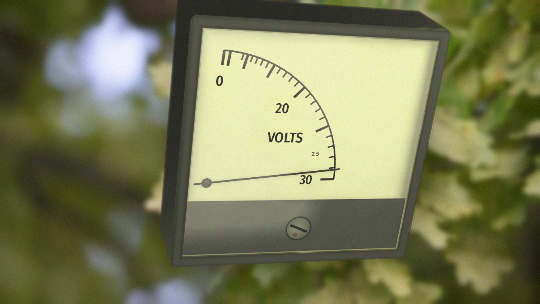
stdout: 29V
